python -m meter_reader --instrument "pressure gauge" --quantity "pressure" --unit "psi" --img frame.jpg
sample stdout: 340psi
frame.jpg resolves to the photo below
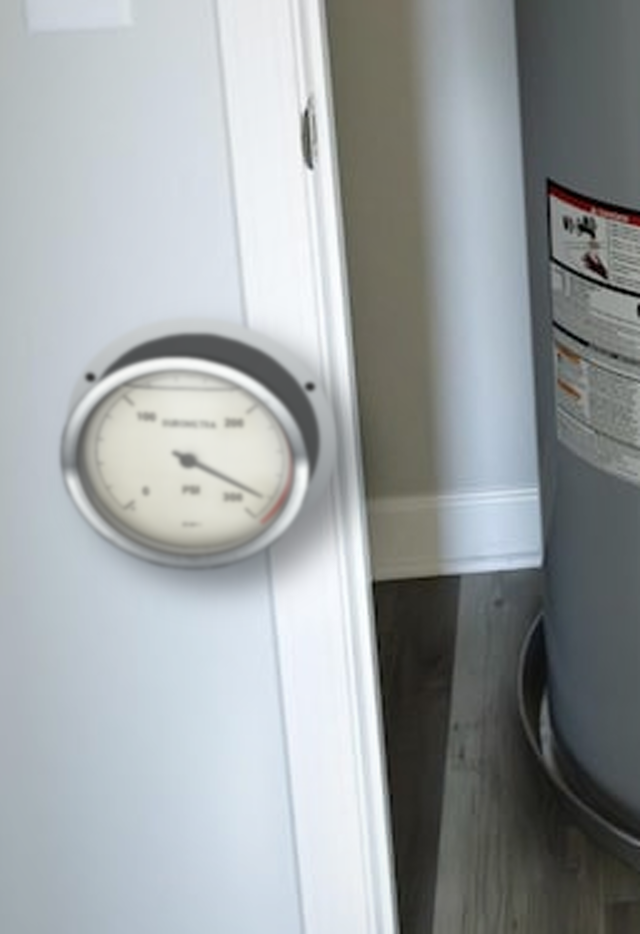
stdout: 280psi
